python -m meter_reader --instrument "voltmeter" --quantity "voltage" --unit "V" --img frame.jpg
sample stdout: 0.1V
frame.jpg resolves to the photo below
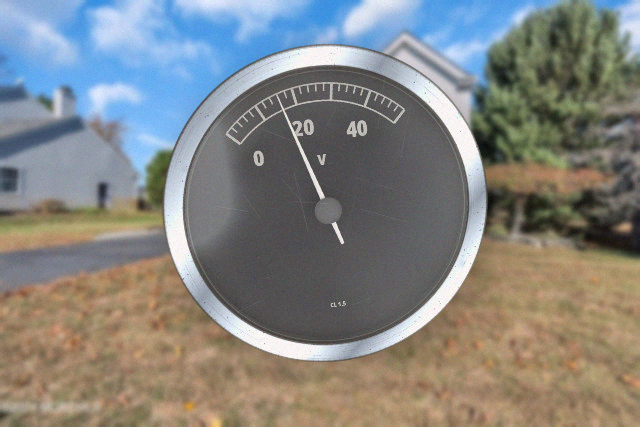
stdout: 16V
